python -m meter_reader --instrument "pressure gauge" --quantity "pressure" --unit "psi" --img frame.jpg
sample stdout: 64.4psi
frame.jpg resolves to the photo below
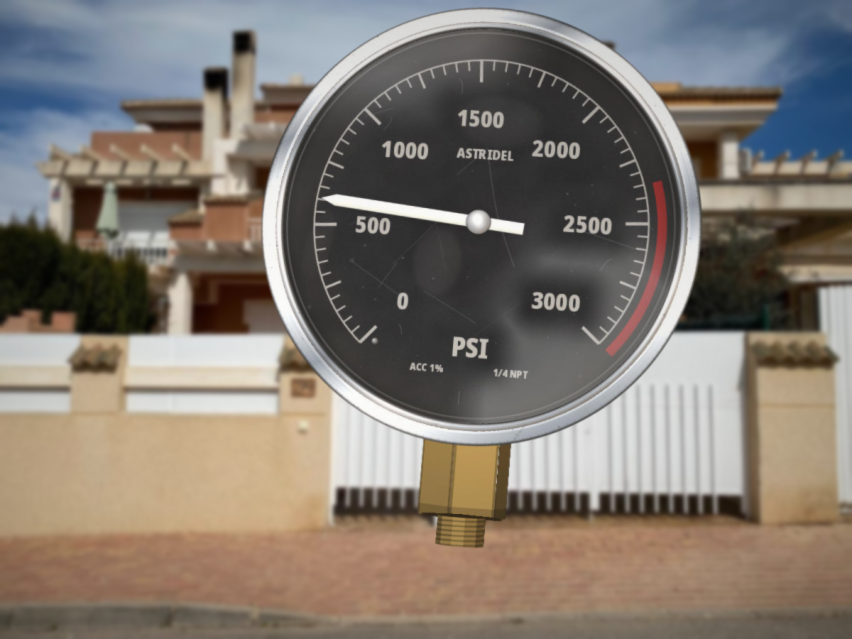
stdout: 600psi
